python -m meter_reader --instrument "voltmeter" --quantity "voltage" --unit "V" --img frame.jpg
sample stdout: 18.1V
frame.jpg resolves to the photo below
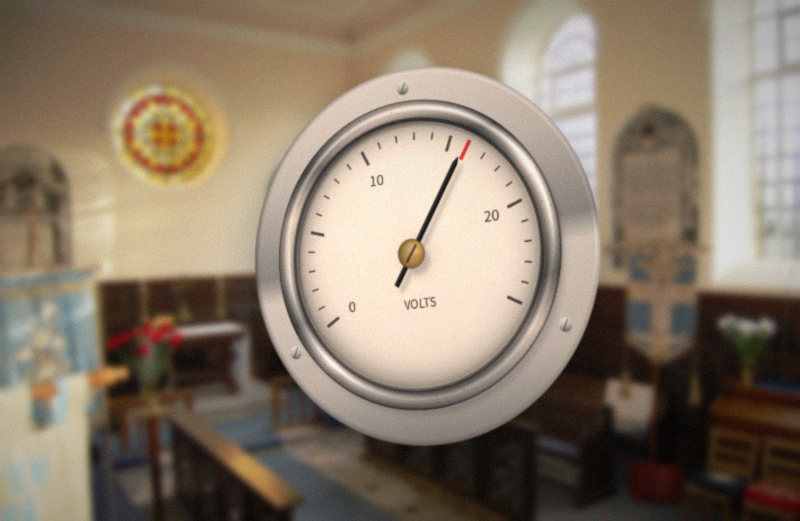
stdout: 16V
